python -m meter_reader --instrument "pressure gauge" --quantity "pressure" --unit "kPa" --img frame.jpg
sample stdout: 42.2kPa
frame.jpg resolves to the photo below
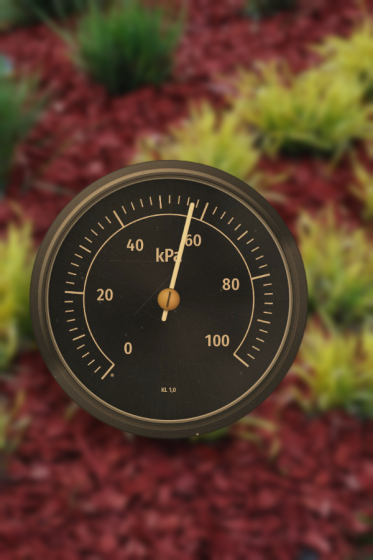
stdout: 57kPa
